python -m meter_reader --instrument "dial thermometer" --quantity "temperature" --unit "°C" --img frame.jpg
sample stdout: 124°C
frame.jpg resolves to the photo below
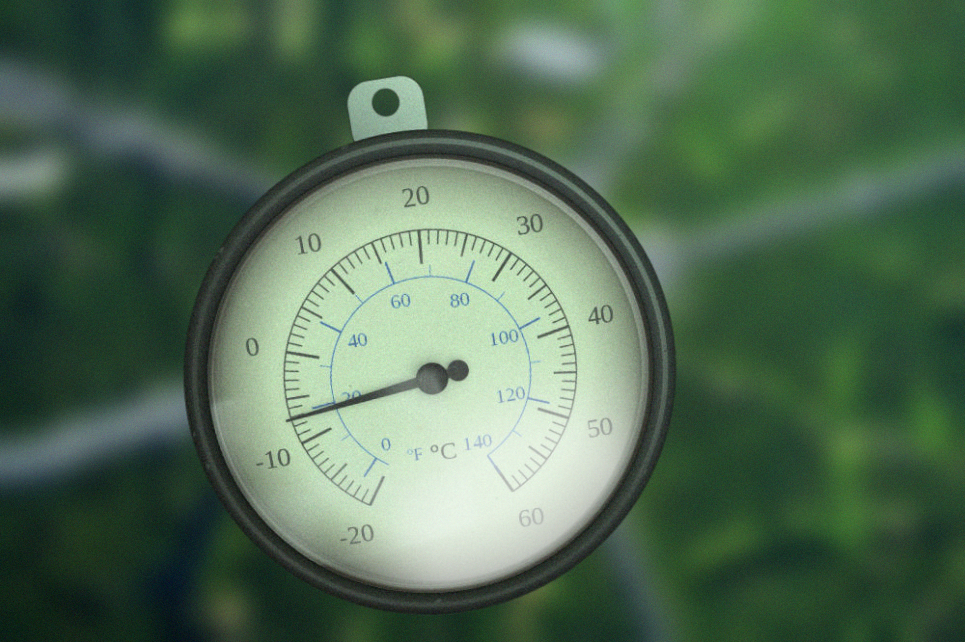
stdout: -7°C
